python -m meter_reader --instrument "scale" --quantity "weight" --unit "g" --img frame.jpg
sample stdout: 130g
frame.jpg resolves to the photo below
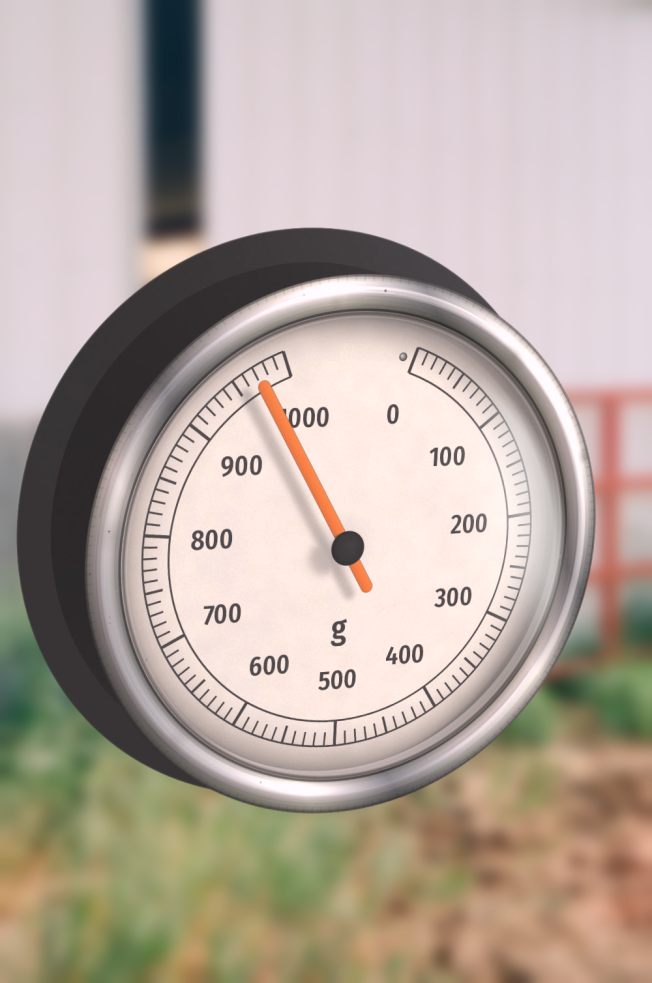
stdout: 970g
